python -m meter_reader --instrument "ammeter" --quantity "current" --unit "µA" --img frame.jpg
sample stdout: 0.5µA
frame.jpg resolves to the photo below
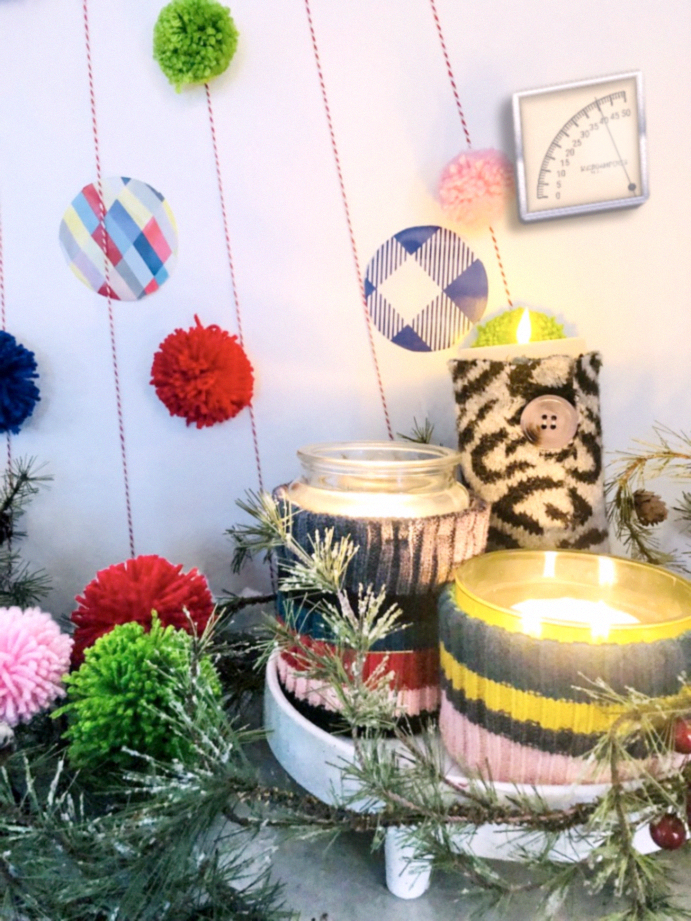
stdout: 40µA
